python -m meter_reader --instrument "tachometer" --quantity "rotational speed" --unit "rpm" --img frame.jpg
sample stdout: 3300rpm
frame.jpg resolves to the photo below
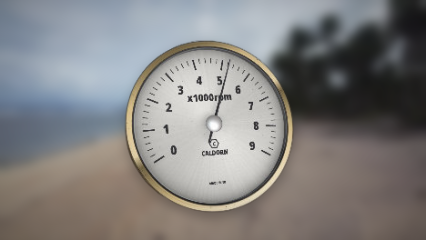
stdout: 5200rpm
